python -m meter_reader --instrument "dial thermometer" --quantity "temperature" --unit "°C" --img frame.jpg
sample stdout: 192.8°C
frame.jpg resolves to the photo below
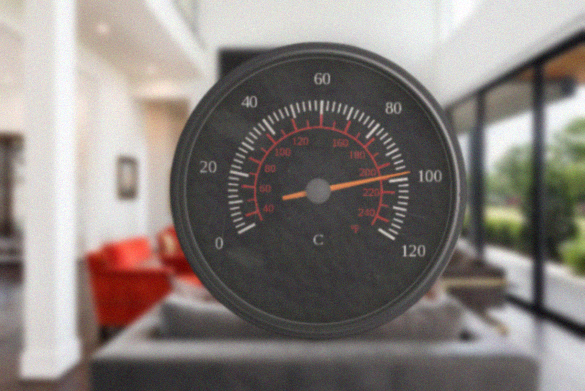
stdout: 98°C
